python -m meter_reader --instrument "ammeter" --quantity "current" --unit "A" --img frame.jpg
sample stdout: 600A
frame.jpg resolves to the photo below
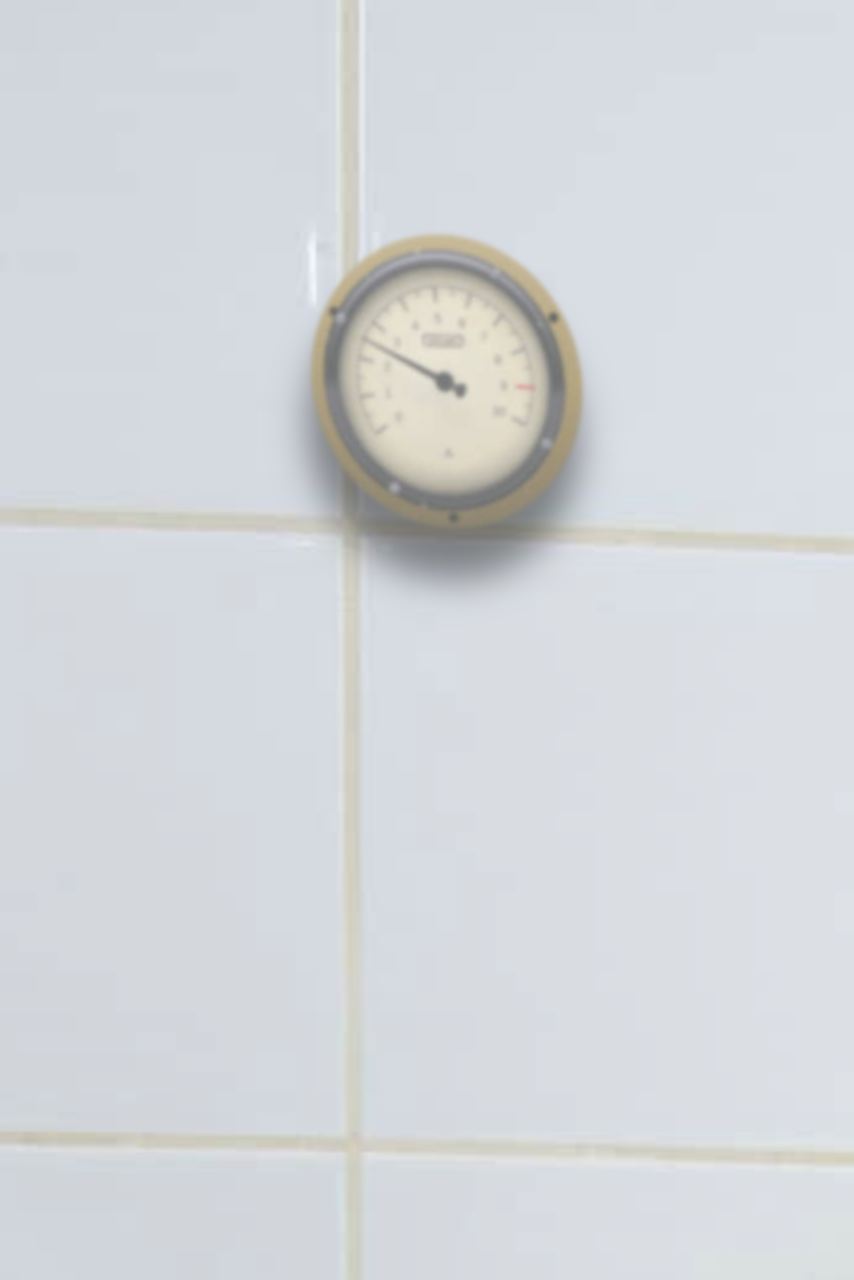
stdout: 2.5A
